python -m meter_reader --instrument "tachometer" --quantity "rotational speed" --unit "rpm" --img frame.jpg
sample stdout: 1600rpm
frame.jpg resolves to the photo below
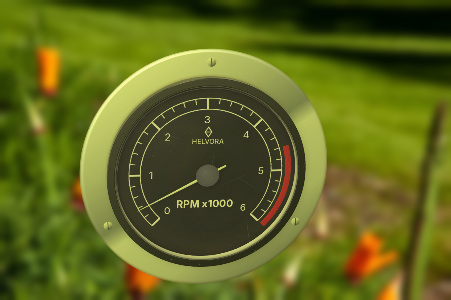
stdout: 400rpm
